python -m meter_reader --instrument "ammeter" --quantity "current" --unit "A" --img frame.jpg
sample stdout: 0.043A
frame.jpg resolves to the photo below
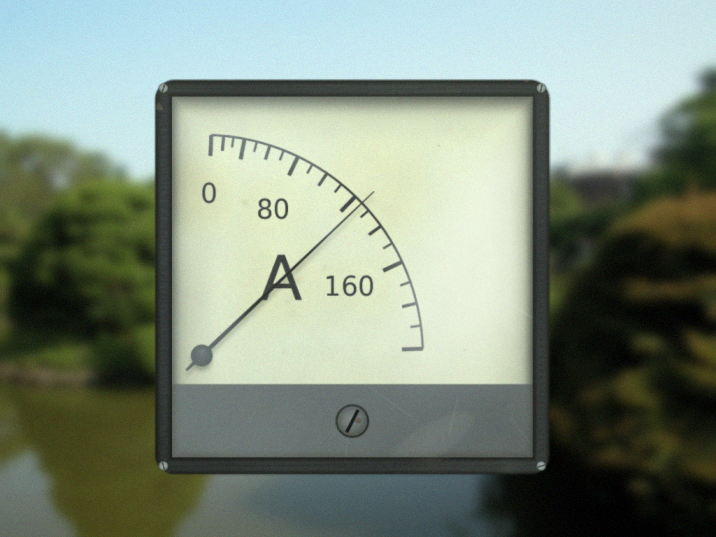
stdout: 125A
